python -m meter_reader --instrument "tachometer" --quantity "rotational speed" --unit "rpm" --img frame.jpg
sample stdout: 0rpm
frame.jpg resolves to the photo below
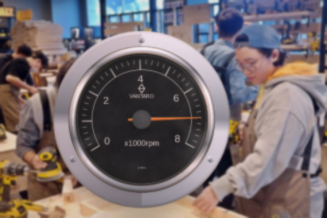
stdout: 7000rpm
